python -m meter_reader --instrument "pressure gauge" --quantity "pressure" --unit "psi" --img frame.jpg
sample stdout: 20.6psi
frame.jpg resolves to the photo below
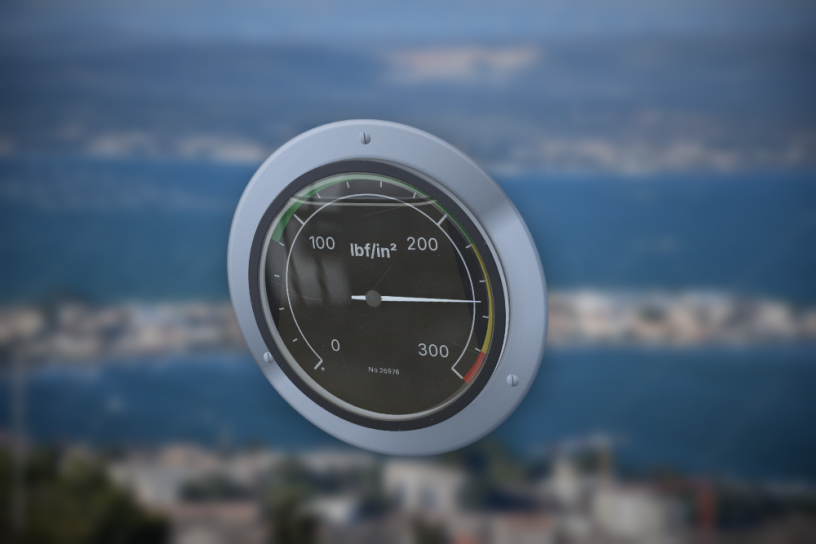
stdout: 250psi
